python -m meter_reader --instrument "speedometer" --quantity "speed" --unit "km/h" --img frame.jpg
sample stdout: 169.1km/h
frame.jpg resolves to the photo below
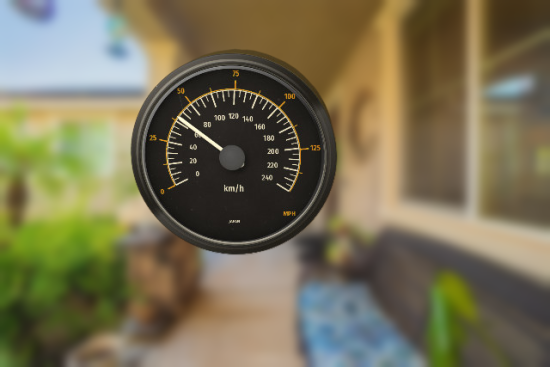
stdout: 65km/h
